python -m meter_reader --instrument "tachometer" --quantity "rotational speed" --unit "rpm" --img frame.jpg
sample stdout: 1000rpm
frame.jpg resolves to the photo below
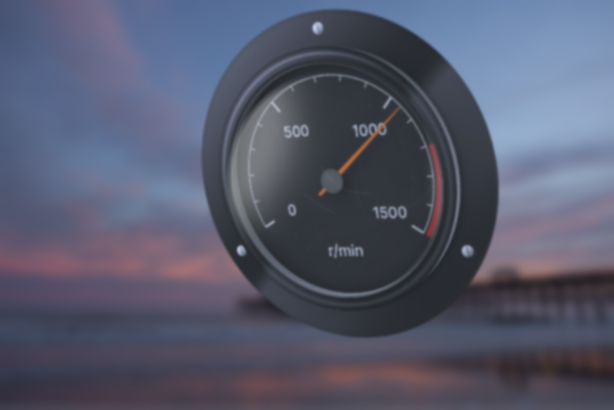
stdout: 1050rpm
